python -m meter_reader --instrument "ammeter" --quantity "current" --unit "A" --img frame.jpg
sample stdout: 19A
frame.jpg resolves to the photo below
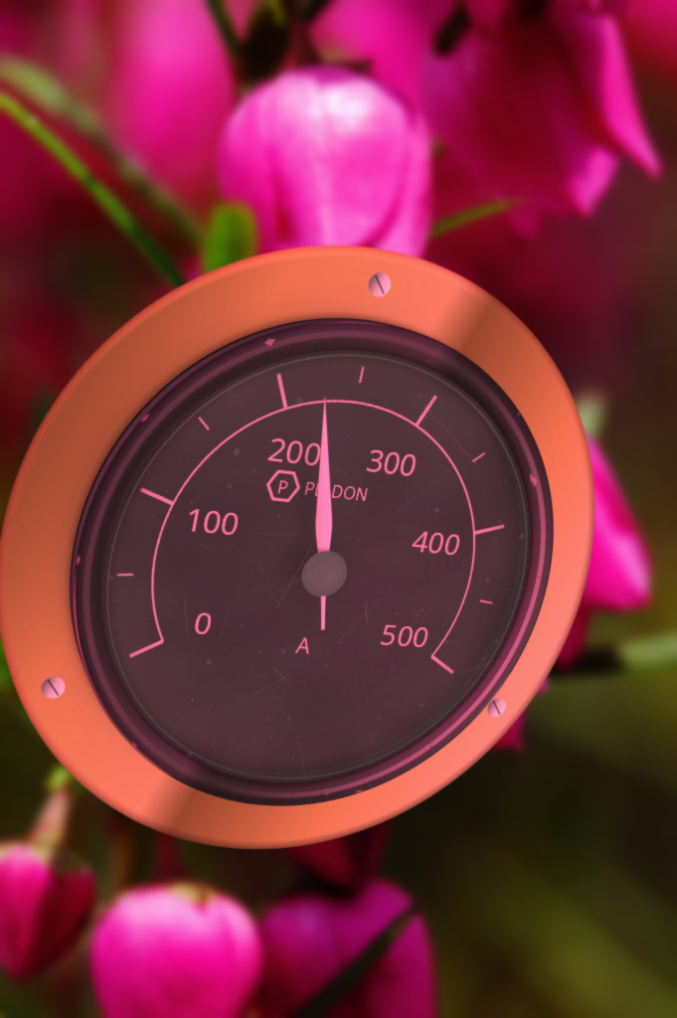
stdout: 225A
